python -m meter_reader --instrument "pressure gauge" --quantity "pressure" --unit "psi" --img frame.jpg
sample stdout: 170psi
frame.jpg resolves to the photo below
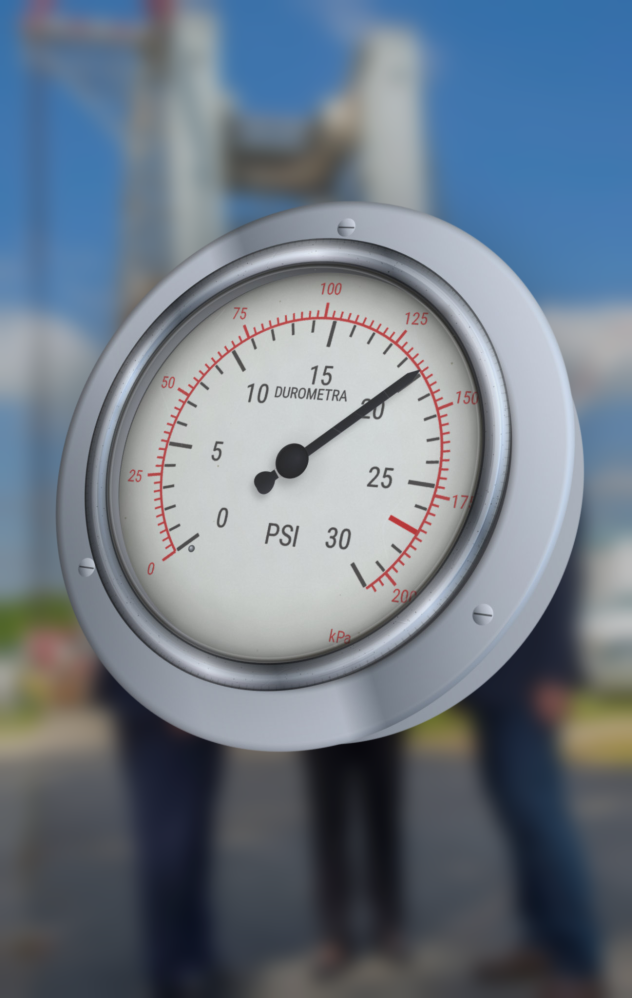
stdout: 20psi
